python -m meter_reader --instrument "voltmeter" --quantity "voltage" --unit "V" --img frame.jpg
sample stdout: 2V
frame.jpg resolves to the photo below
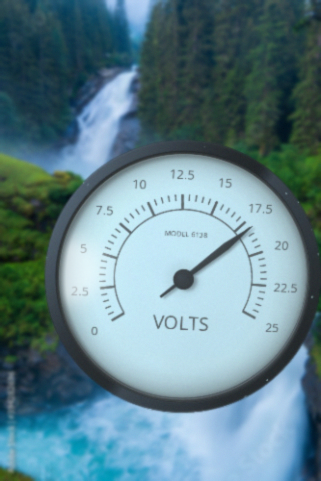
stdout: 18V
